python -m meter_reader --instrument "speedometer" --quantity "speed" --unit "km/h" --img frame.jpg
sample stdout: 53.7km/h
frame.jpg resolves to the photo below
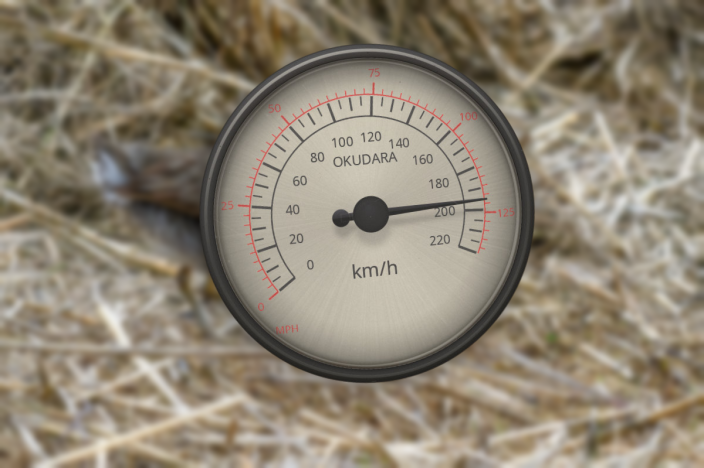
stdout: 195km/h
